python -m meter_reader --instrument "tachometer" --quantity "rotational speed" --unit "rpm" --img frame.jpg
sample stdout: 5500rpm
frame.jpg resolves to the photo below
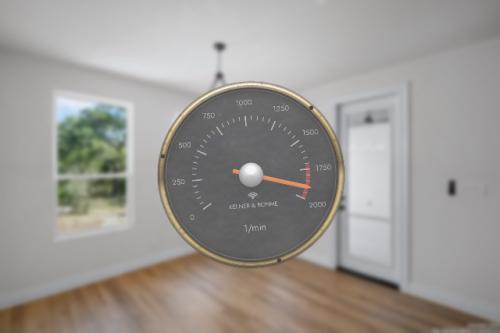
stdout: 1900rpm
